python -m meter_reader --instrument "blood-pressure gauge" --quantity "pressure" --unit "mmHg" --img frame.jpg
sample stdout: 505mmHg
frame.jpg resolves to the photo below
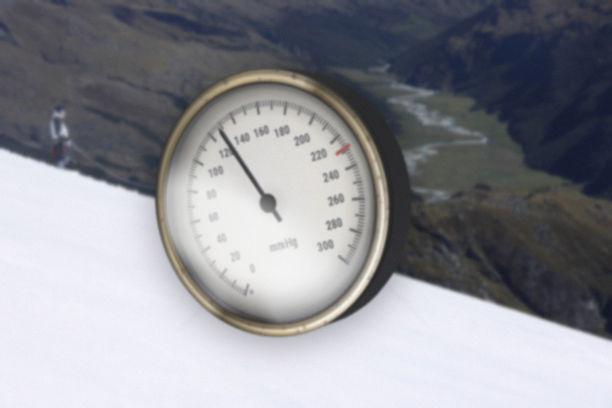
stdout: 130mmHg
